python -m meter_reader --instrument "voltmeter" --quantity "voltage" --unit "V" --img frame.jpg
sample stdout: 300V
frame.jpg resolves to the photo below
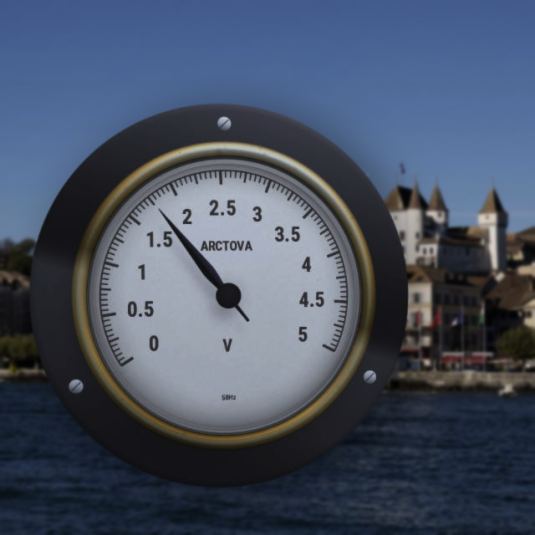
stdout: 1.75V
